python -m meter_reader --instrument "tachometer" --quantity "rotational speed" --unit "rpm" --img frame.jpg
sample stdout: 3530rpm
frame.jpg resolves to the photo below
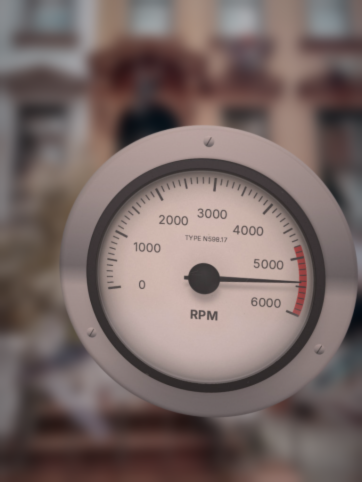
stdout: 5400rpm
